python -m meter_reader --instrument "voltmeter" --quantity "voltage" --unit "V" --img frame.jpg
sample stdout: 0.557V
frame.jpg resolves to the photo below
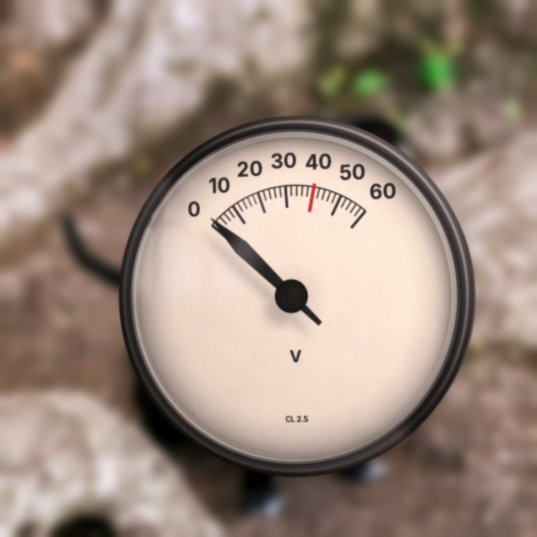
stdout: 2V
